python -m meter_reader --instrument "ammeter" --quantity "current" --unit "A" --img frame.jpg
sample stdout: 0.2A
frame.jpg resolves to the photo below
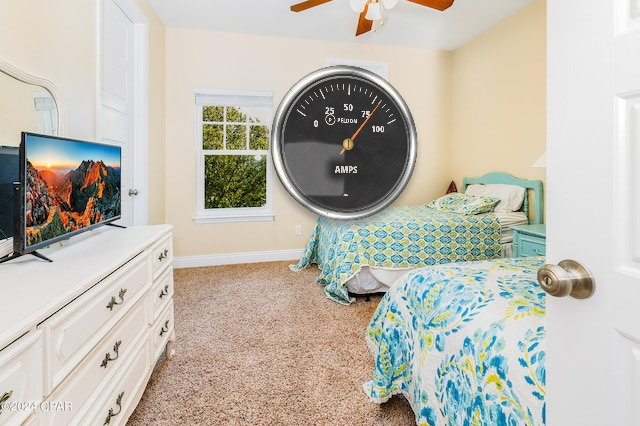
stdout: 80A
